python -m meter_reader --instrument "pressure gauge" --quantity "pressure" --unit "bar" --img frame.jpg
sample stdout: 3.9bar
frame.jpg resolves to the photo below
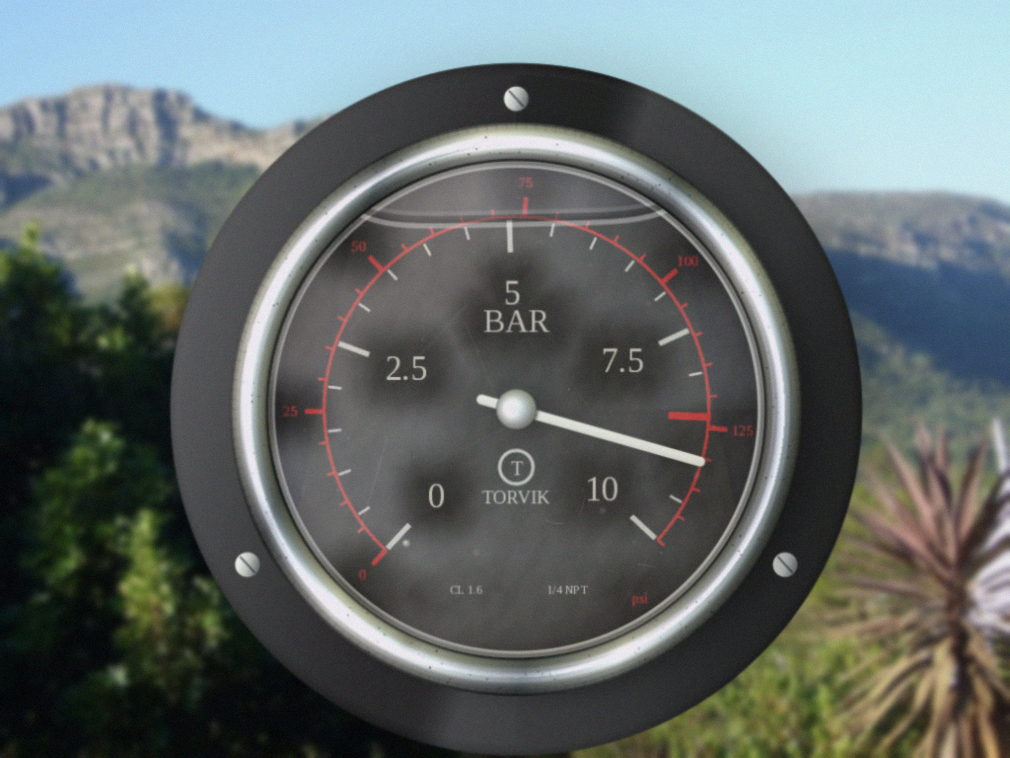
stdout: 9bar
